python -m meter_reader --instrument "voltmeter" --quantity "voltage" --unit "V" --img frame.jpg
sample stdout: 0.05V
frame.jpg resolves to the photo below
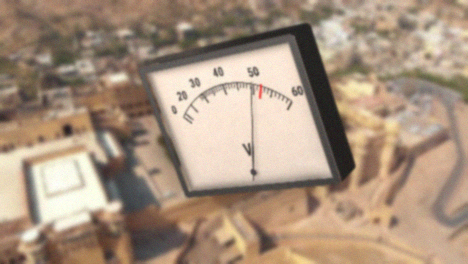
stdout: 50V
